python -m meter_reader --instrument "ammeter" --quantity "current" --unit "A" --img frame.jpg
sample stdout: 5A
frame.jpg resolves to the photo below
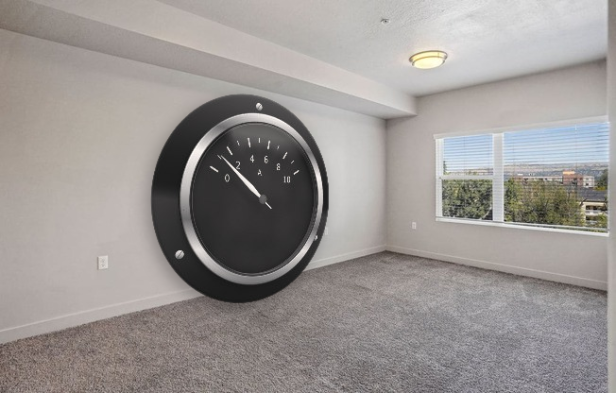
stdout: 1A
